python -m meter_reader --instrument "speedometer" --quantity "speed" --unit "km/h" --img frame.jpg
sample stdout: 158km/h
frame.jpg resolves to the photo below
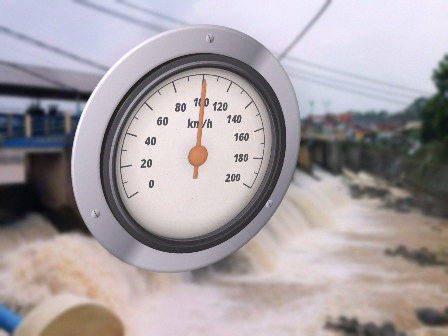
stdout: 100km/h
